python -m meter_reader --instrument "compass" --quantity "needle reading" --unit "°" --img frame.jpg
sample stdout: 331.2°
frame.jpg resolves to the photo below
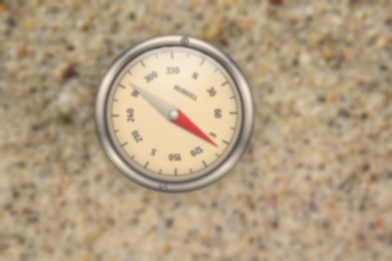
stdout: 97.5°
